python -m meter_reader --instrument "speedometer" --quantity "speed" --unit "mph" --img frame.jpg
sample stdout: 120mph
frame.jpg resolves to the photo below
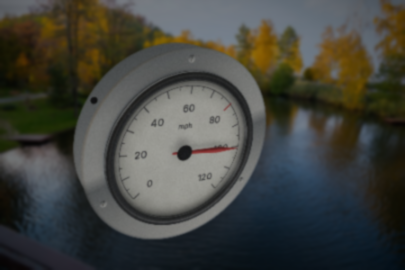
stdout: 100mph
